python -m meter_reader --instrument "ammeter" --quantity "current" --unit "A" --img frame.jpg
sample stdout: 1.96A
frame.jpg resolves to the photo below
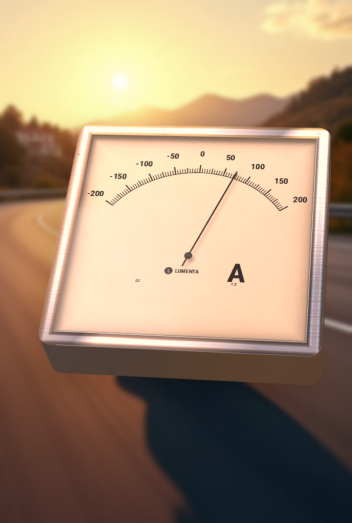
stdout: 75A
